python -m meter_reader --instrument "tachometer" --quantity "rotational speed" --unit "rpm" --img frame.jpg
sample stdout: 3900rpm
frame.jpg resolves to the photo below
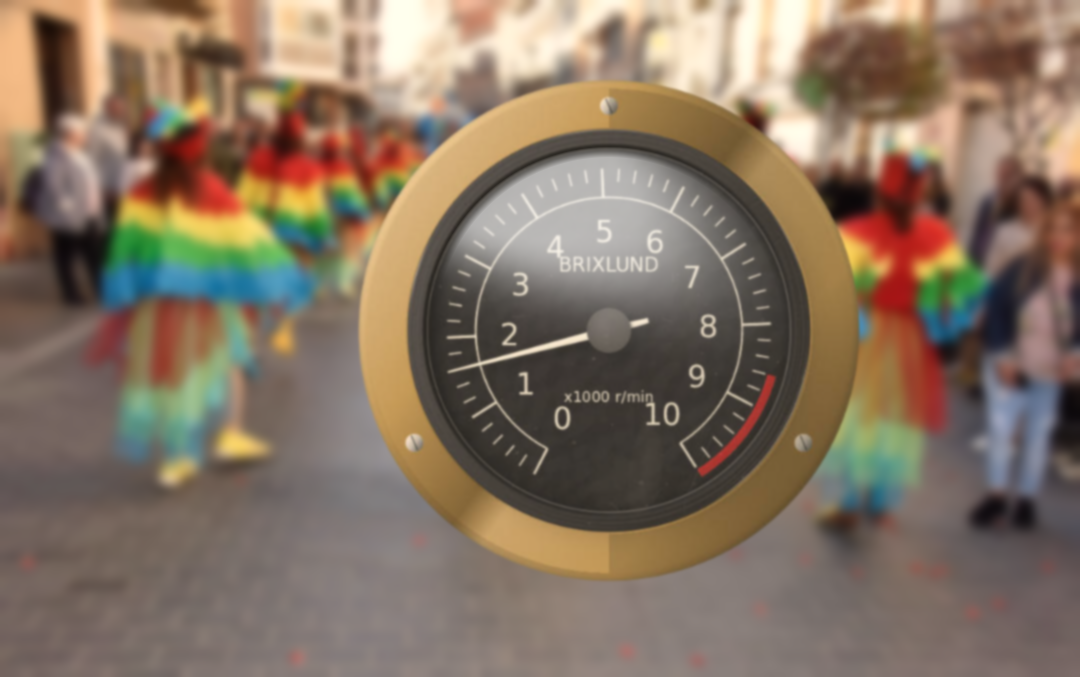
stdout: 1600rpm
